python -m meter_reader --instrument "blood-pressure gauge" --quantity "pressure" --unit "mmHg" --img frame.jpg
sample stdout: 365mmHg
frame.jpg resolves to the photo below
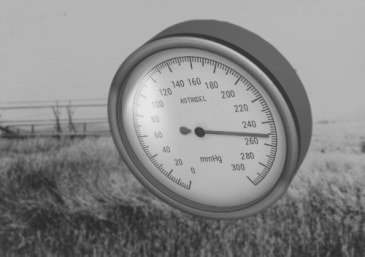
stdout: 250mmHg
